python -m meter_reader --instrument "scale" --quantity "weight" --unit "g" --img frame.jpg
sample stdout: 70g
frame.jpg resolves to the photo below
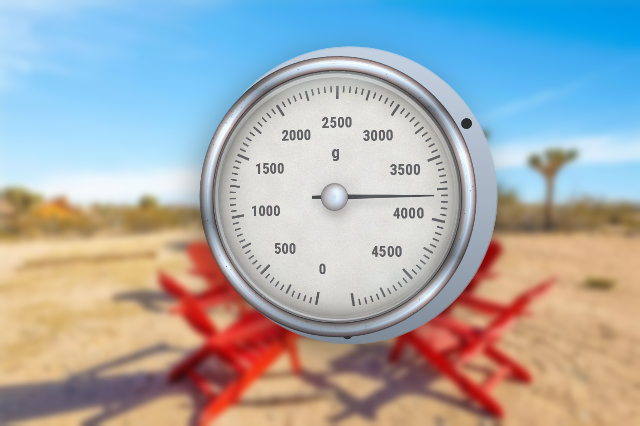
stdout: 3800g
